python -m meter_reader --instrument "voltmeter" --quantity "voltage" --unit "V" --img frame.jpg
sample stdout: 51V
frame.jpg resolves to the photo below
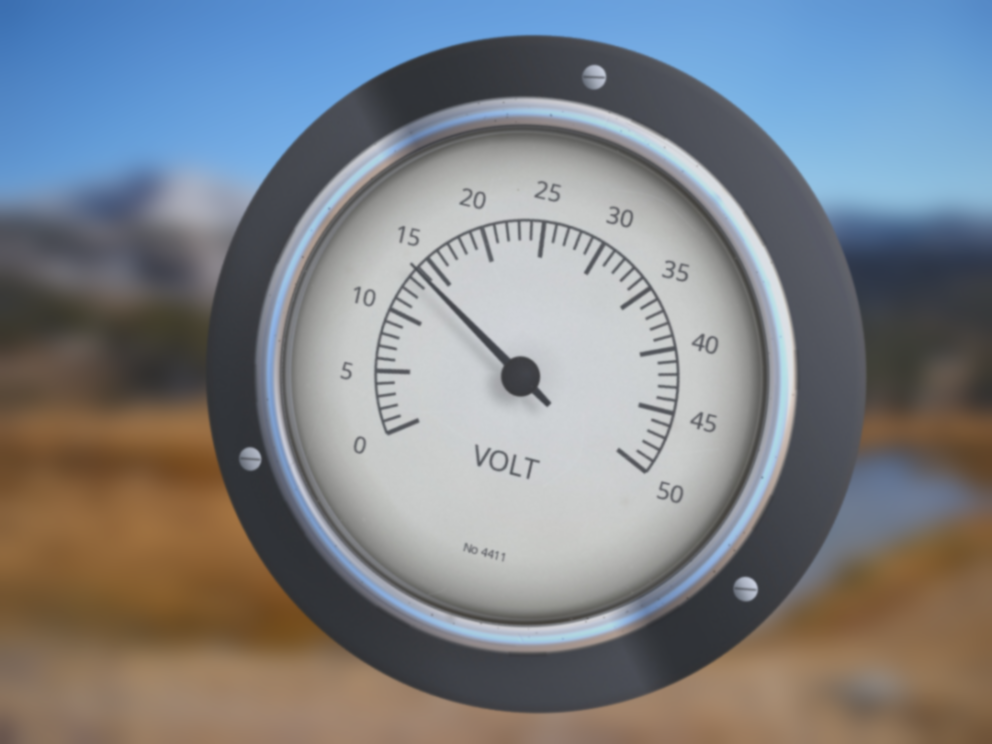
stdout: 14V
